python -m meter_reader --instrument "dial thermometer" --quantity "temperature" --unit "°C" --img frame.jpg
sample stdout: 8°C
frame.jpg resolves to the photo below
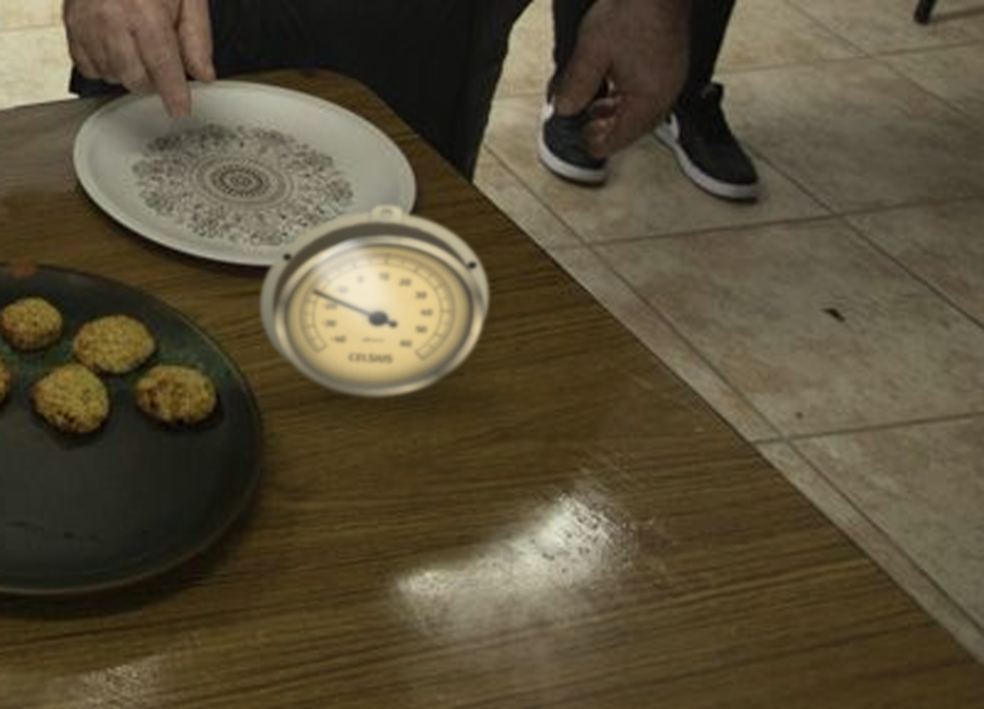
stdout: -15°C
